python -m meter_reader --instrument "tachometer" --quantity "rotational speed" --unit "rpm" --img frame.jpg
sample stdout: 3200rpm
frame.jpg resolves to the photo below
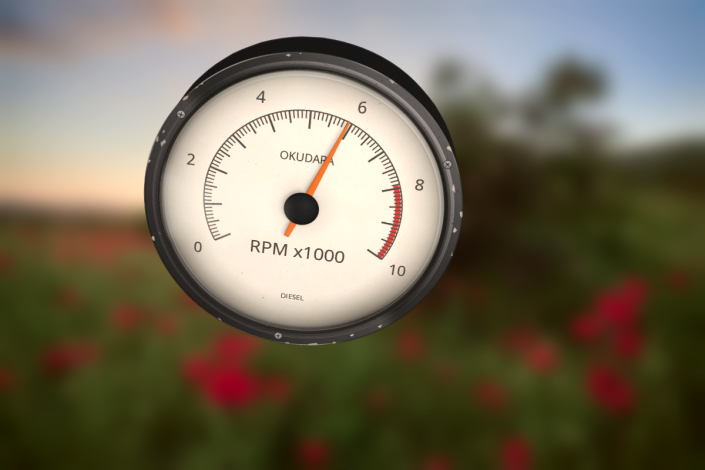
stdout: 5900rpm
